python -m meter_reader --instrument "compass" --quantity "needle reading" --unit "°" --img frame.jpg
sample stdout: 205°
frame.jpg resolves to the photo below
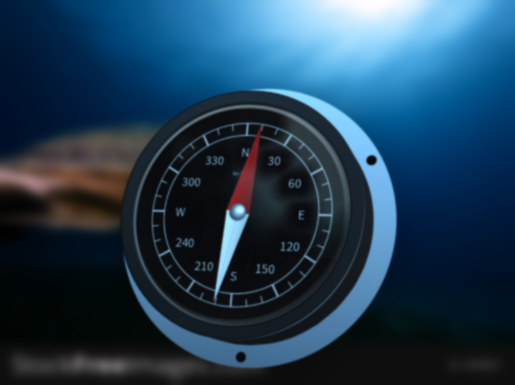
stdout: 10°
